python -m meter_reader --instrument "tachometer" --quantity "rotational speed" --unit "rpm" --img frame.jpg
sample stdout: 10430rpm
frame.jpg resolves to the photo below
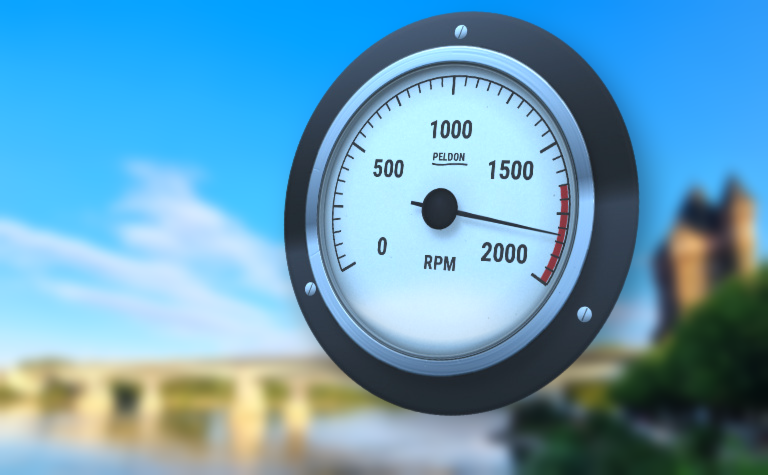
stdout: 1825rpm
